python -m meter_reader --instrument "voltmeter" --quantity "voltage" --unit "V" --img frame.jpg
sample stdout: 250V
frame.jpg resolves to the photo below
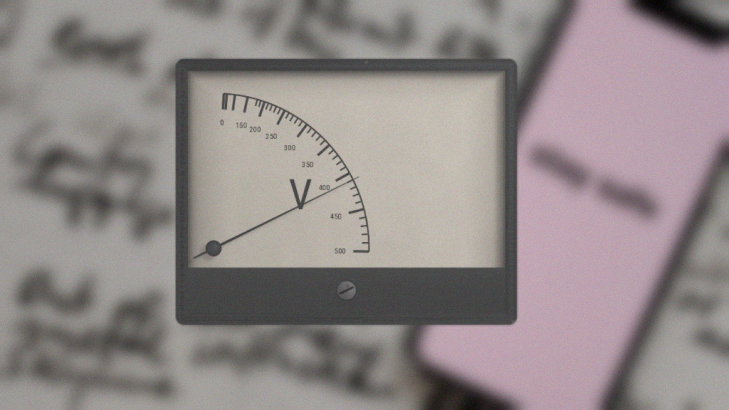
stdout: 410V
